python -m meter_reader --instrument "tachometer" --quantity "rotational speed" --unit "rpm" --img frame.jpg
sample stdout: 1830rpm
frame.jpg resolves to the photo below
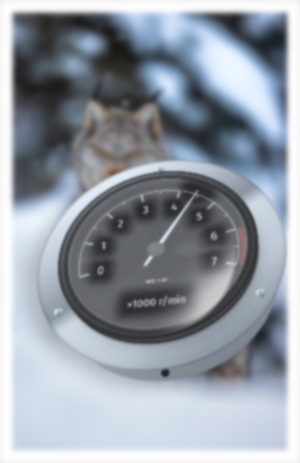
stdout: 4500rpm
